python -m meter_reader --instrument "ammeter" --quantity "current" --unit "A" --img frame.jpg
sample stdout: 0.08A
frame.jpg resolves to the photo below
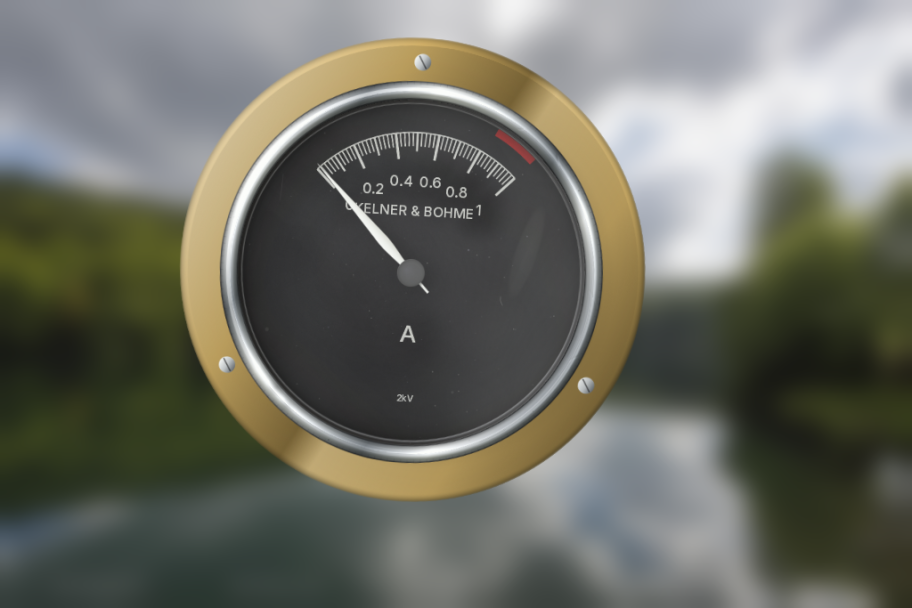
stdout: 0.02A
